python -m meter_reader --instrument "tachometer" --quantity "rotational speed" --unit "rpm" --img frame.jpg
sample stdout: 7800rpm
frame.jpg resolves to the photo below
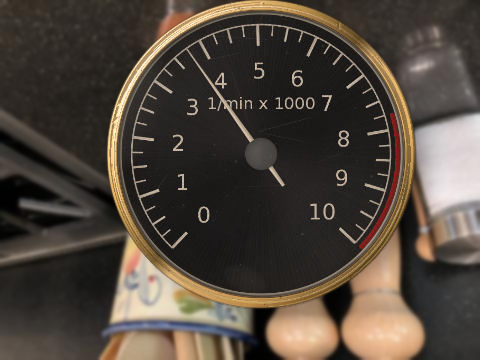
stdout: 3750rpm
